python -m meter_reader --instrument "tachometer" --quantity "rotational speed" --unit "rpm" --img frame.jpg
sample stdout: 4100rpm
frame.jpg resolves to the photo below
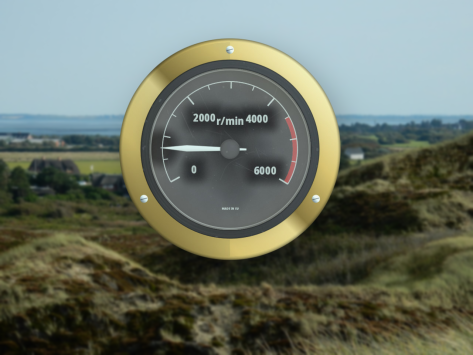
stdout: 750rpm
